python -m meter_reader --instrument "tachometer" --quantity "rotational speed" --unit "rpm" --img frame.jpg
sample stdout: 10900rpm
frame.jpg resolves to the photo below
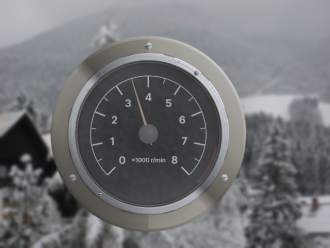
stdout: 3500rpm
